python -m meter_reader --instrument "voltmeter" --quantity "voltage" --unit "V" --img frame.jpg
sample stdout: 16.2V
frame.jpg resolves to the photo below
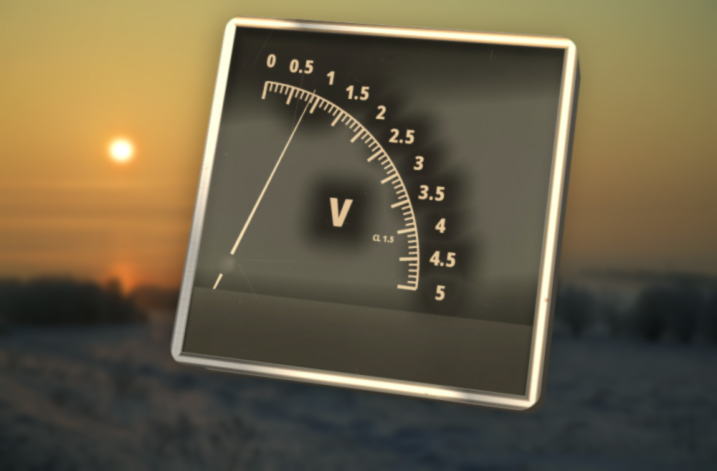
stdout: 0.9V
